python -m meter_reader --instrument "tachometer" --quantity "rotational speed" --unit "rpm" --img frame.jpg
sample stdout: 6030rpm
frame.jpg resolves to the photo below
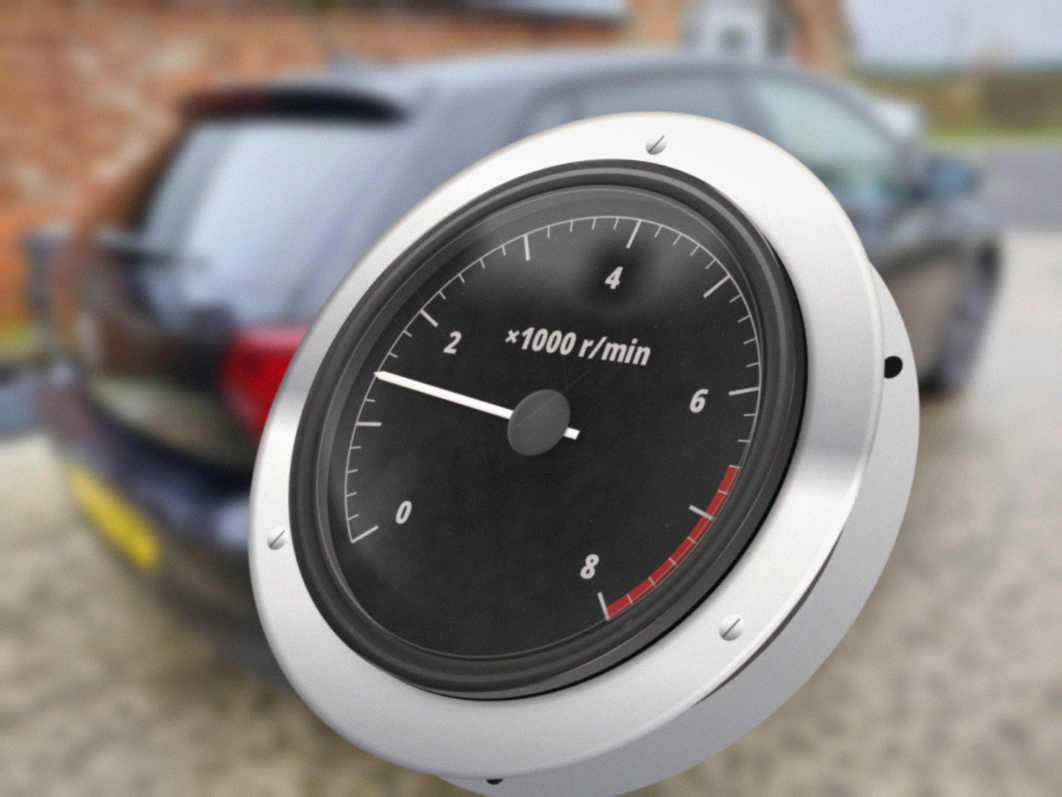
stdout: 1400rpm
